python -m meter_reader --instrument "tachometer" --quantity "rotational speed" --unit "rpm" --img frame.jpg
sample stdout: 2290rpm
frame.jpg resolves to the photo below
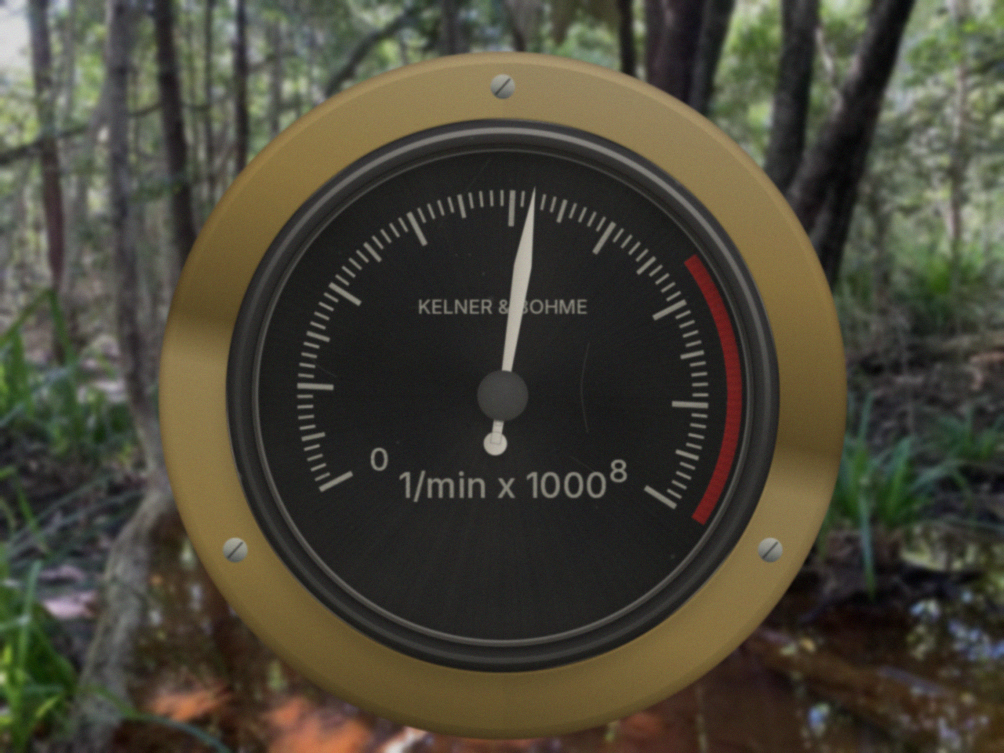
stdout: 4200rpm
